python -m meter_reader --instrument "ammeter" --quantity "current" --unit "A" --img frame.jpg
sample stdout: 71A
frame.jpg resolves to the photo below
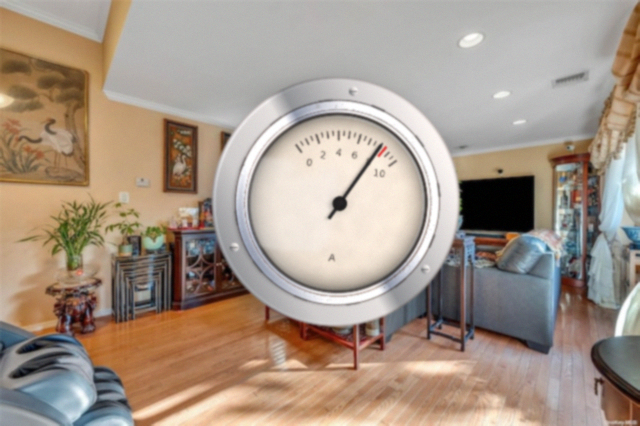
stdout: 8A
